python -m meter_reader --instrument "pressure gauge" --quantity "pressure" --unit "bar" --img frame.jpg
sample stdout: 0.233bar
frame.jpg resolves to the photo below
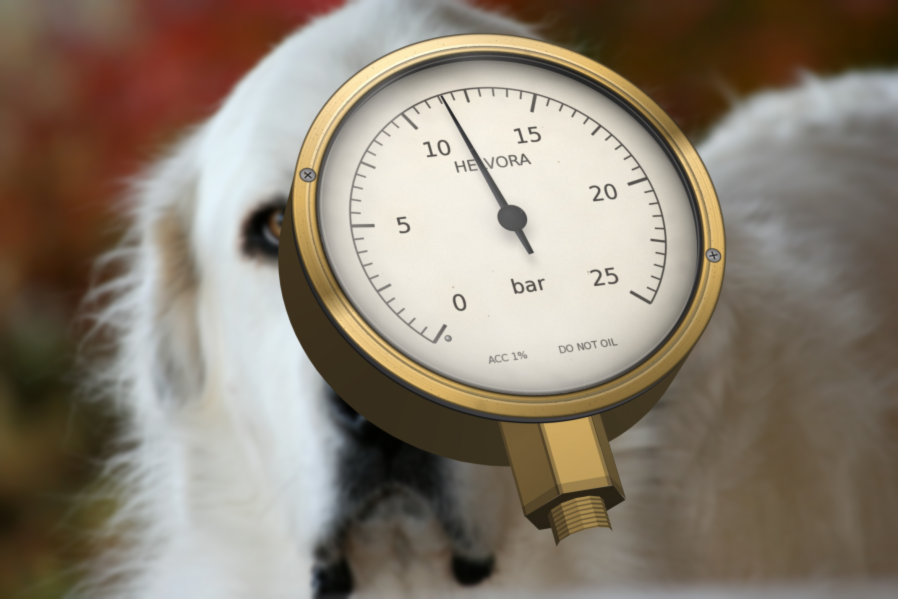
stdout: 11.5bar
